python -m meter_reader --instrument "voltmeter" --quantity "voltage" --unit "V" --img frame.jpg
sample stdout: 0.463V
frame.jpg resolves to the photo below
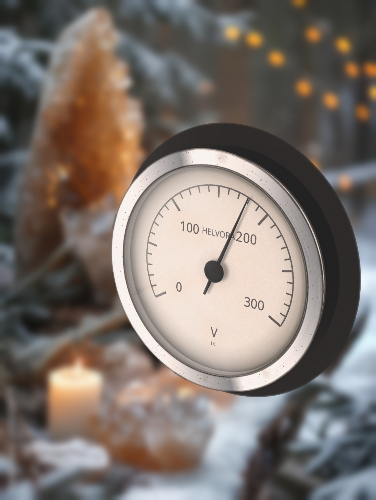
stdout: 180V
